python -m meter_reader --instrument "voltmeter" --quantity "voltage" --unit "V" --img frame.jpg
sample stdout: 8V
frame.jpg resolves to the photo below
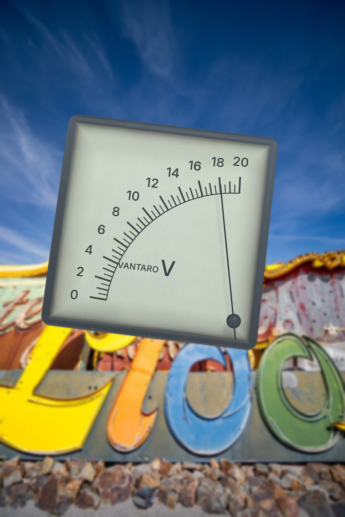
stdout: 18V
